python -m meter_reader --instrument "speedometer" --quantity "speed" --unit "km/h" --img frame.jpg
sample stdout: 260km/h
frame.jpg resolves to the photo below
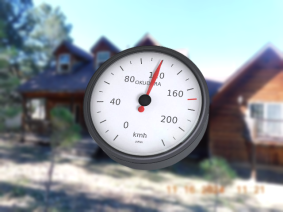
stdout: 120km/h
